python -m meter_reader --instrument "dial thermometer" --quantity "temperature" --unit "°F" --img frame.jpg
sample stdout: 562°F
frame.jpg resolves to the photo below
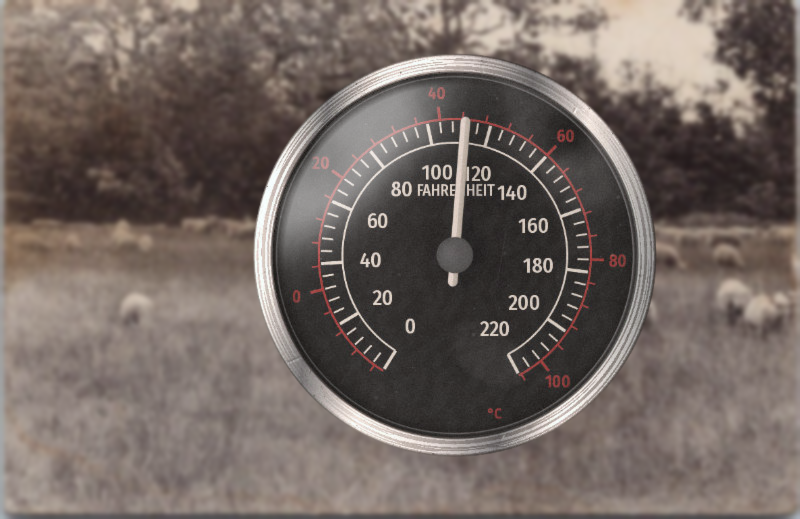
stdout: 112°F
